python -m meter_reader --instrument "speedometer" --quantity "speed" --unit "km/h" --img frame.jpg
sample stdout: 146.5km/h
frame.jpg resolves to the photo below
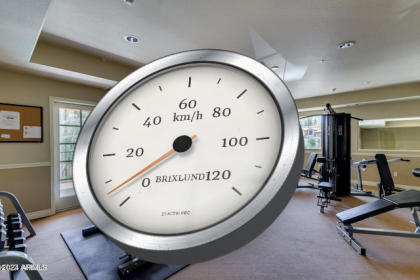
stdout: 5km/h
